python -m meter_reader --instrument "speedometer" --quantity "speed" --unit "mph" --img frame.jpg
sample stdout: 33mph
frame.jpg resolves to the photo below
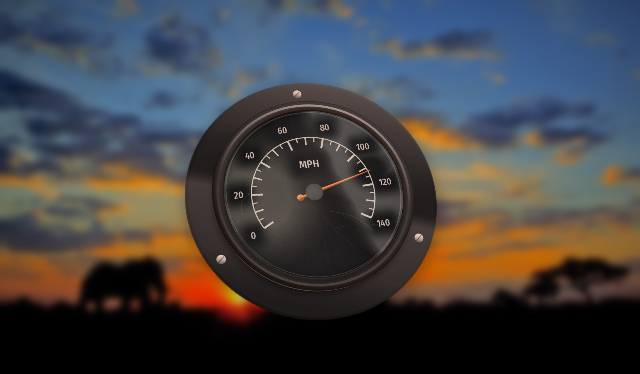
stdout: 112.5mph
